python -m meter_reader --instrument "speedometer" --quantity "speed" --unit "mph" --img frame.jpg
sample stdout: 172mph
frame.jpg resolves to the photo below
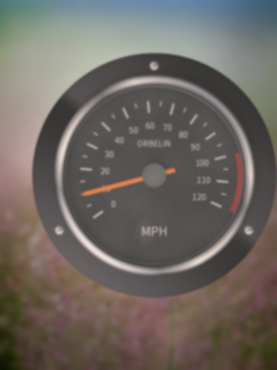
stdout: 10mph
